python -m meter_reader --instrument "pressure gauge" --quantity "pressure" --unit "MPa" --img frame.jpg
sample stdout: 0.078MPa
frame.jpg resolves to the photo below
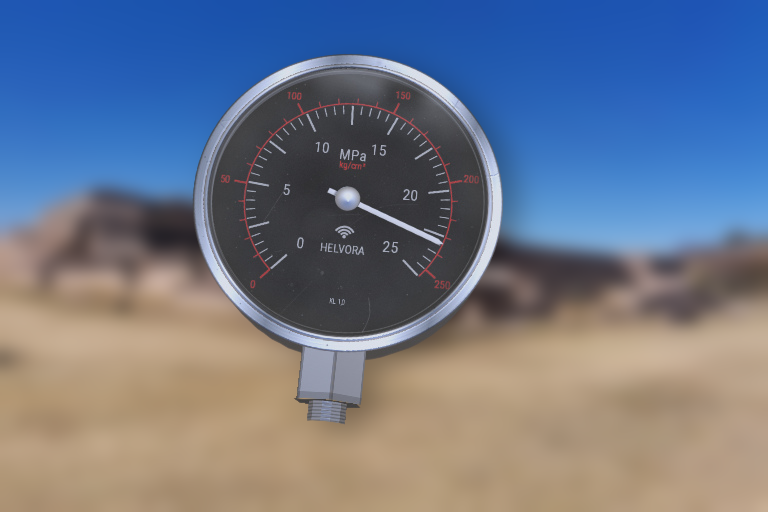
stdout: 23MPa
